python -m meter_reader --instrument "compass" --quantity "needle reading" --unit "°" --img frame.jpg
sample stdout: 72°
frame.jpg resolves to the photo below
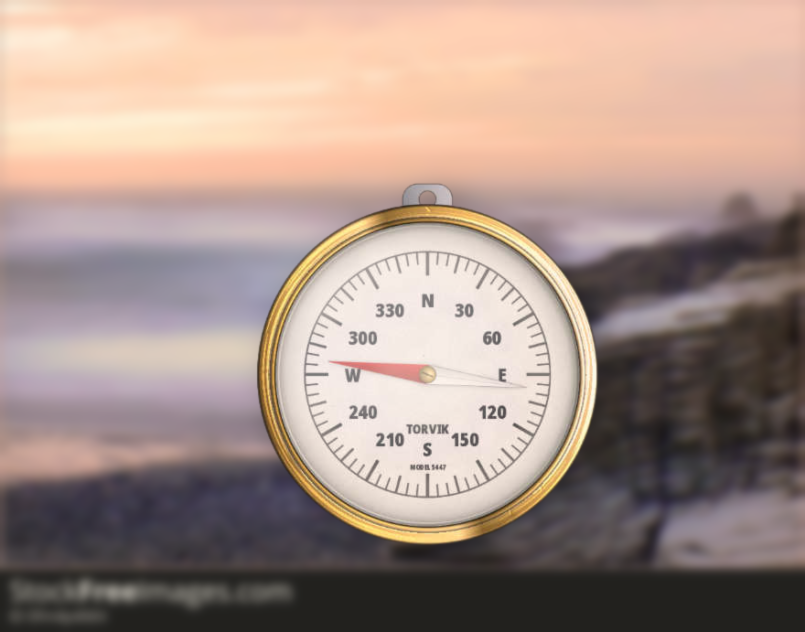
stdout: 277.5°
